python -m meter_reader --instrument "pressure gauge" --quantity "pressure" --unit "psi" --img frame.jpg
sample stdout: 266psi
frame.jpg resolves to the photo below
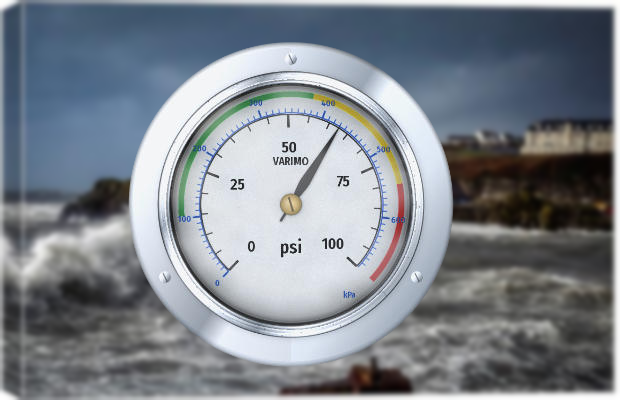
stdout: 62.5psi
